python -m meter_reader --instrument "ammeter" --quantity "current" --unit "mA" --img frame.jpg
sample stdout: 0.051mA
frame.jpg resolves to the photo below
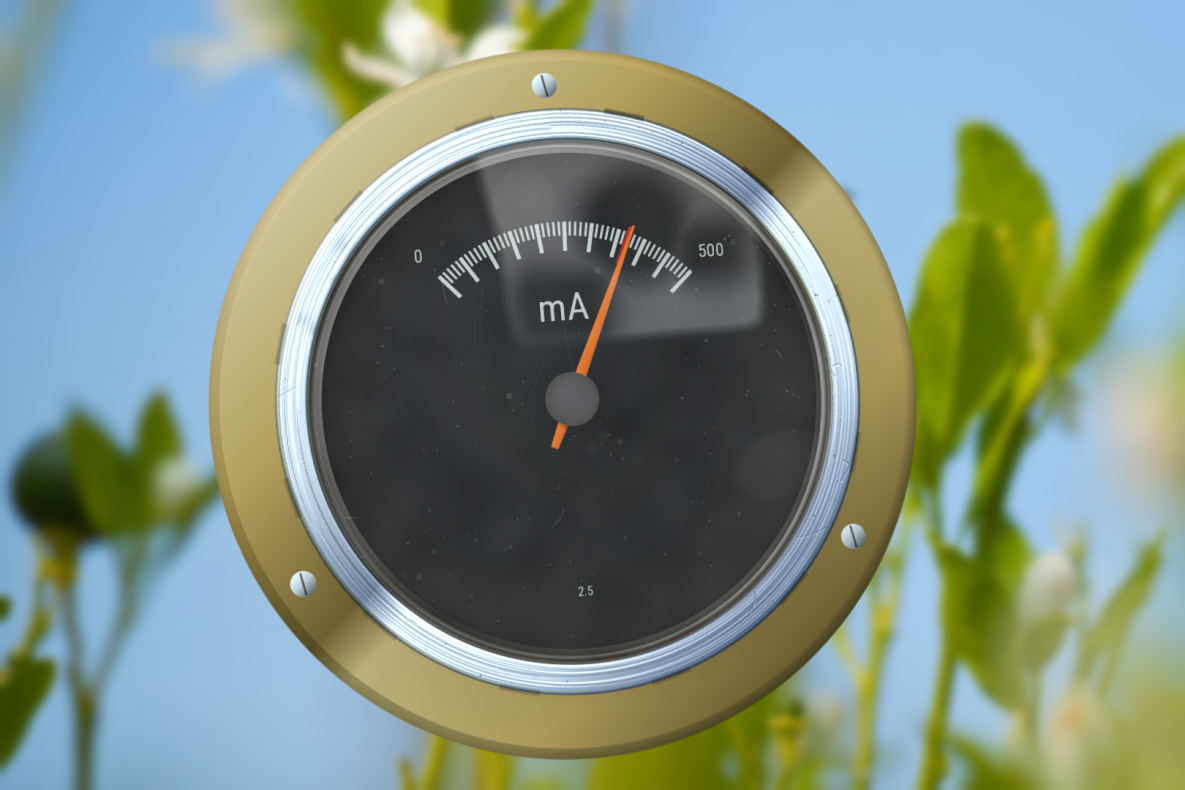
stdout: 370mA
